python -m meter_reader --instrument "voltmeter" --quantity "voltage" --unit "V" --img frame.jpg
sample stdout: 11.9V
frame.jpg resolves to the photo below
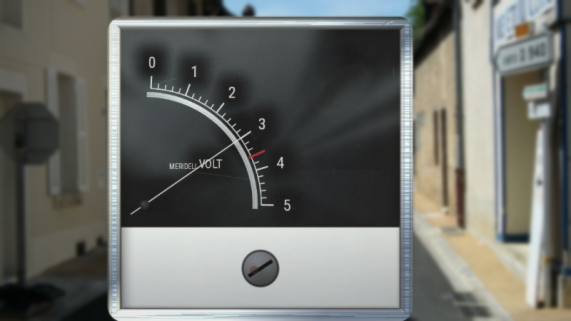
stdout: 3V
